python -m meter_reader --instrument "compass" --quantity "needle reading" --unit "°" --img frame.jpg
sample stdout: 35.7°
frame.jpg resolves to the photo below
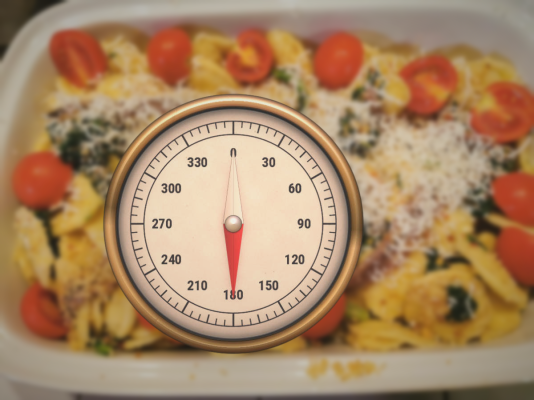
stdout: 180°
